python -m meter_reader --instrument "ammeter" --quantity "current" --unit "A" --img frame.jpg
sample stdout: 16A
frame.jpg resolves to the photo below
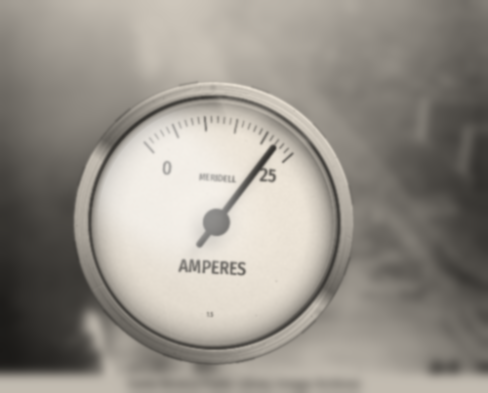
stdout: 22A
